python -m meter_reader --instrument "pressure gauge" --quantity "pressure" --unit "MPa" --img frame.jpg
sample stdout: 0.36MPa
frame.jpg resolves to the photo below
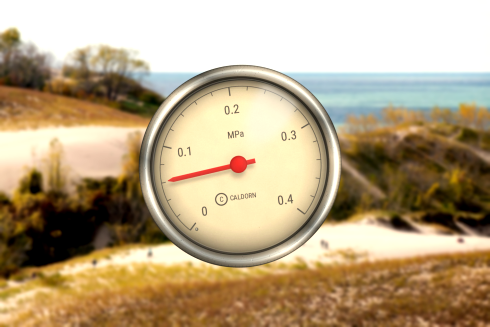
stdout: 0.06MPa
